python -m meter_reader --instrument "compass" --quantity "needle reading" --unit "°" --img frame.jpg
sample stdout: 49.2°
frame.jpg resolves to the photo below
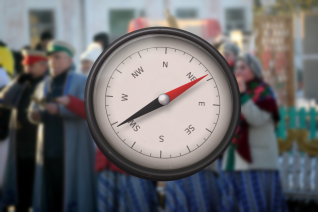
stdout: 55°
